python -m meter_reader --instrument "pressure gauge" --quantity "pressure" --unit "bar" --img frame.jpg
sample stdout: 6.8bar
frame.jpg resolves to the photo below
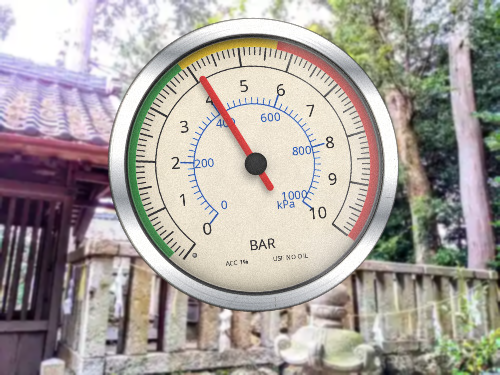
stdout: 4.1bar
